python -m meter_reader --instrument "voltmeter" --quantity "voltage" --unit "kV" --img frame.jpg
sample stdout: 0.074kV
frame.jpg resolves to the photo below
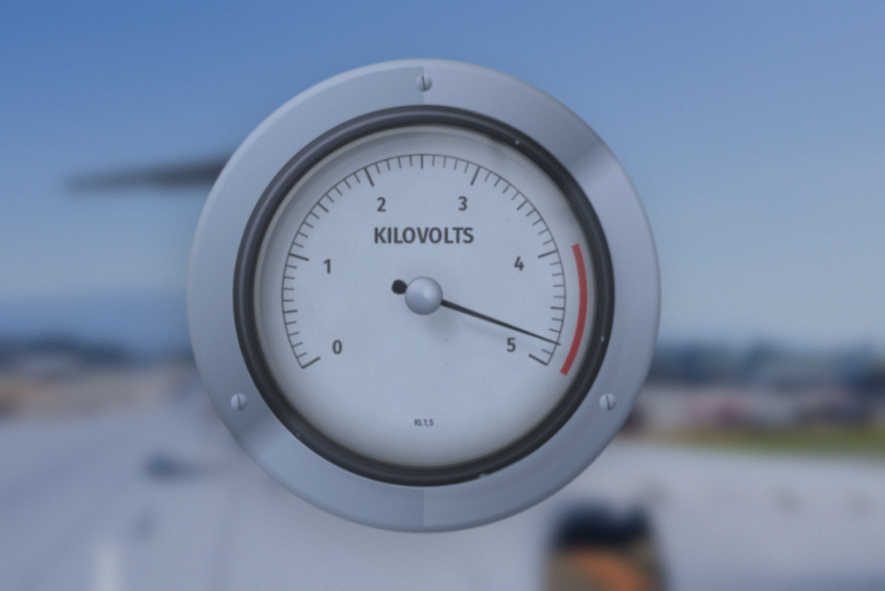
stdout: 4.8kV
